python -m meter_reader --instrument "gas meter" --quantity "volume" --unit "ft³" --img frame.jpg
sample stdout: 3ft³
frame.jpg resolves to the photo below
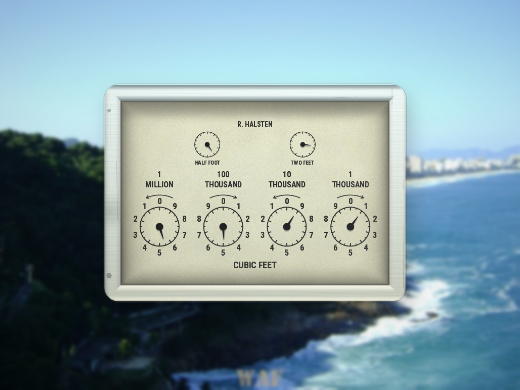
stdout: 549100ft³
